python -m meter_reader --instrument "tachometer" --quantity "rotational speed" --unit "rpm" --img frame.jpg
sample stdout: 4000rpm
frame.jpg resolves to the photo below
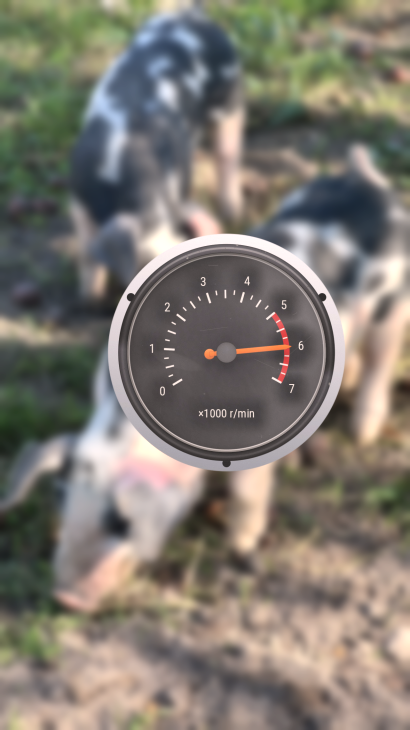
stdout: 6000rpm
